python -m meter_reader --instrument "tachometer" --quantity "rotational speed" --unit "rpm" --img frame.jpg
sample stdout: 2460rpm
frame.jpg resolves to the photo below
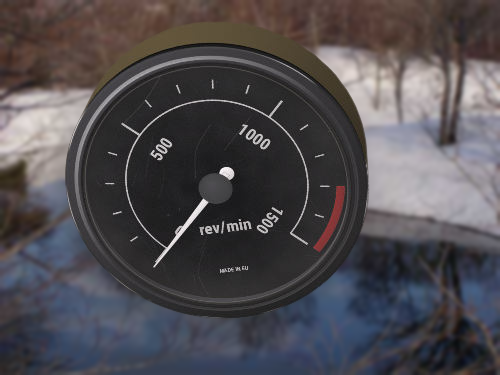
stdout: 0rpm
